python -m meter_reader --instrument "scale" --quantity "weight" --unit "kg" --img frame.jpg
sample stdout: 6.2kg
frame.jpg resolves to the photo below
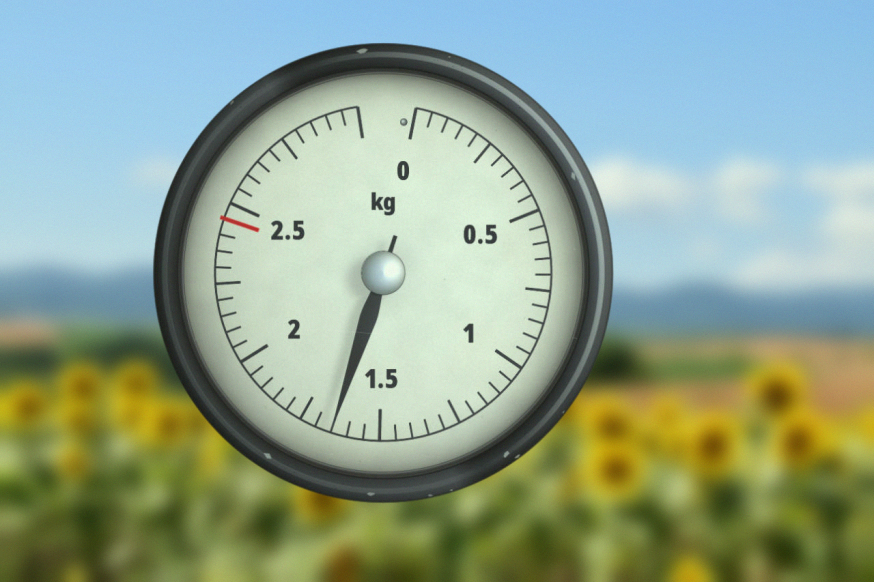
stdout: 1.65kg
